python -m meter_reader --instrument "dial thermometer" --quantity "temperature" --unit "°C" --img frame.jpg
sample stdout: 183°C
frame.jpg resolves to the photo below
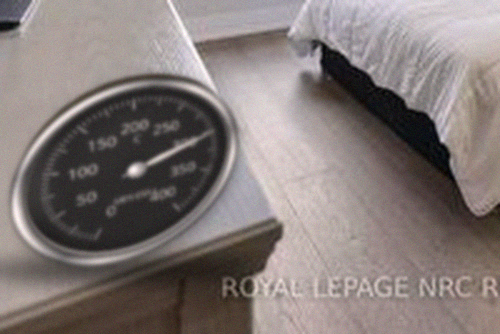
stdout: 300°C
